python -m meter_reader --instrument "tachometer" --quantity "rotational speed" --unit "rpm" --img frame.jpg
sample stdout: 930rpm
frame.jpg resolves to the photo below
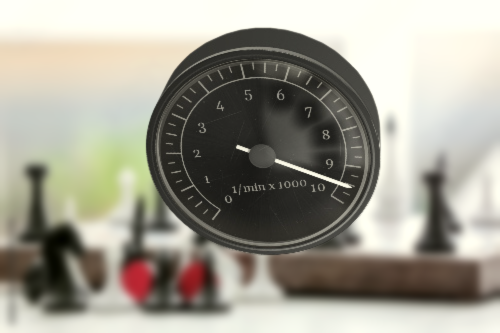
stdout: 9500rpm
